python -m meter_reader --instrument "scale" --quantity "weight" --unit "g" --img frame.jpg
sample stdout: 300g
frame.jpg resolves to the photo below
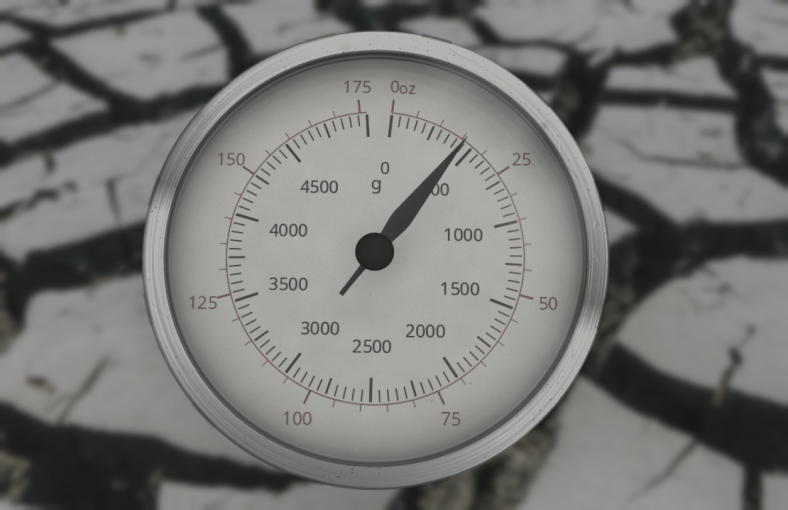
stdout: 450g
